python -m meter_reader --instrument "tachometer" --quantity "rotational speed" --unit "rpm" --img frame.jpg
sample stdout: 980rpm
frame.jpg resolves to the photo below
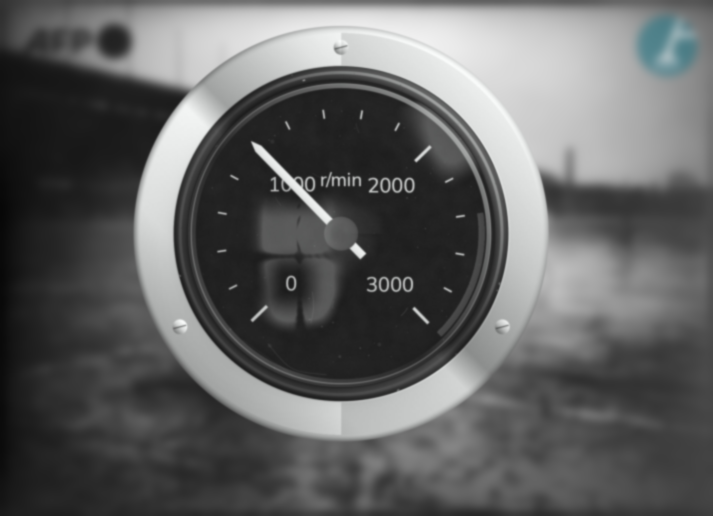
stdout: 1000rpm
